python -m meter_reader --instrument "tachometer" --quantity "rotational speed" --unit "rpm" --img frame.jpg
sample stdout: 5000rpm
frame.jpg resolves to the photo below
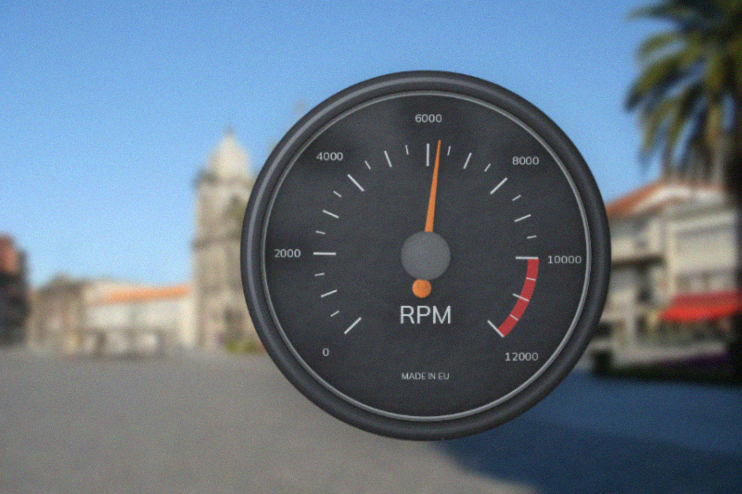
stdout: 6250rpm
